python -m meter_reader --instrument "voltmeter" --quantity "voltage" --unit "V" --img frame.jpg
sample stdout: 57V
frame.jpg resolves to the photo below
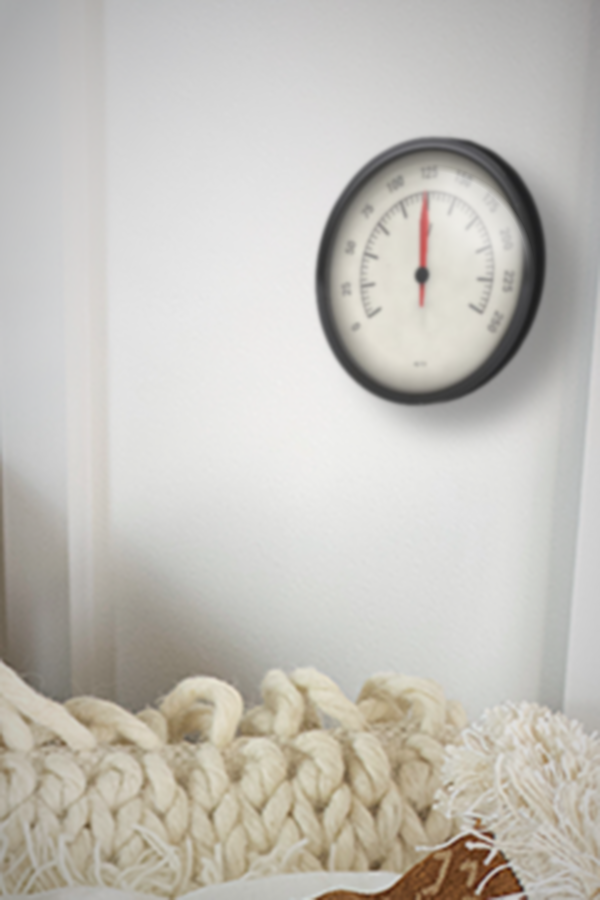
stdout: 125V
